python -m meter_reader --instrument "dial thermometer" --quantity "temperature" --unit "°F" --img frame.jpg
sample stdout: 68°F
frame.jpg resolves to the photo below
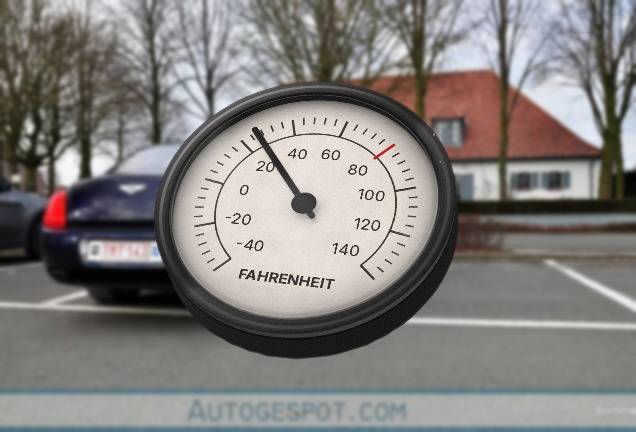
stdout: 26°F
